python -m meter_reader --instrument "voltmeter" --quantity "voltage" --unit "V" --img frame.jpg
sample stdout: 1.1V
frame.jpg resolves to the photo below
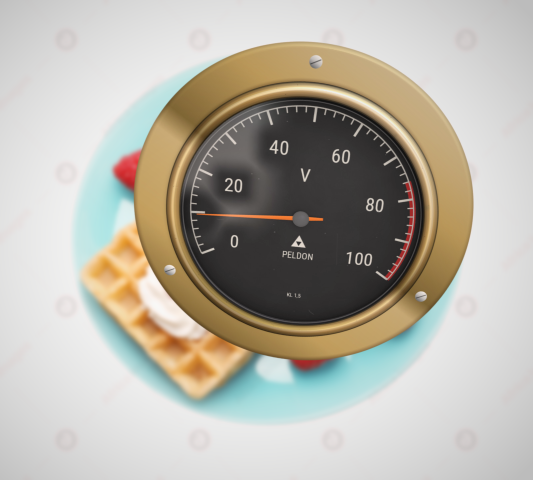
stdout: 10V
